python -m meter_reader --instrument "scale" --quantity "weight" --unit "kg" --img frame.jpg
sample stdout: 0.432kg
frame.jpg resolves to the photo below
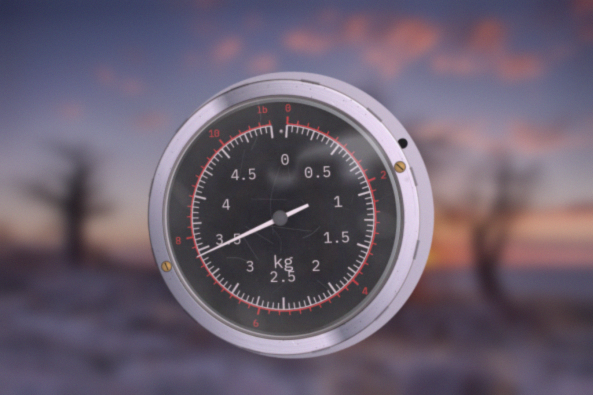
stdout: 3.45kg
